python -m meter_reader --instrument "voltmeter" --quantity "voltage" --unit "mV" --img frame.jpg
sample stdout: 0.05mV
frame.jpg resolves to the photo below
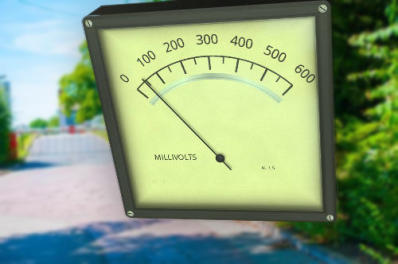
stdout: 50mV
